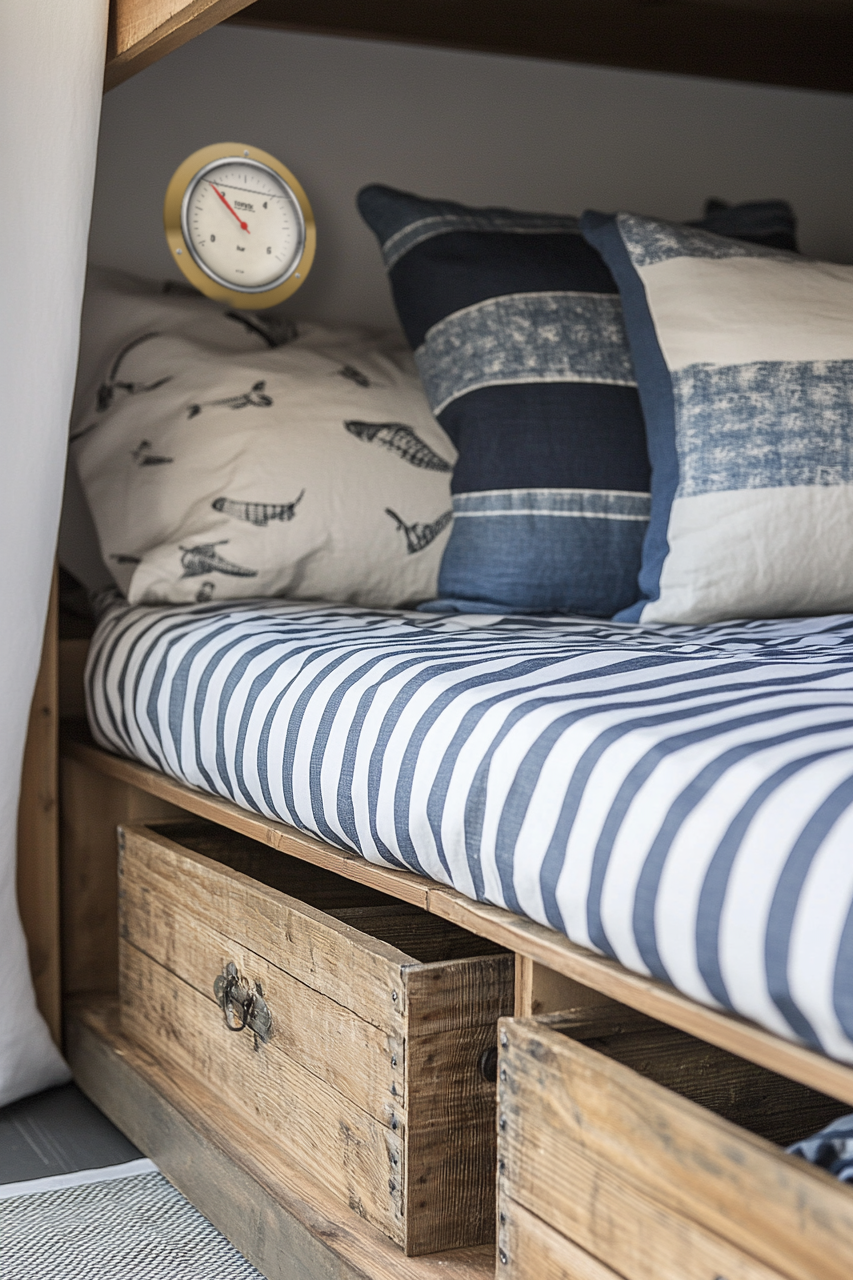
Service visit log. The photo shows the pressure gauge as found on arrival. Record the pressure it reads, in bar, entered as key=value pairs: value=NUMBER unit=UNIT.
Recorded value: value=1.8 unit=bar
